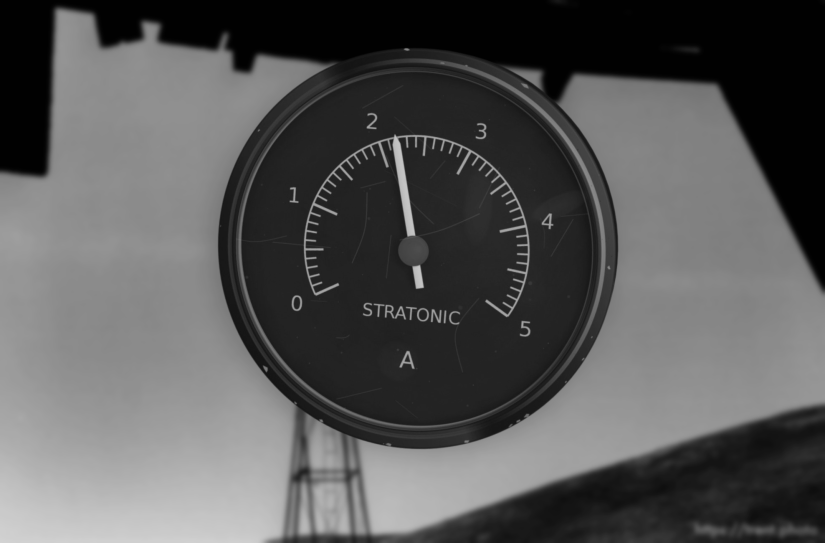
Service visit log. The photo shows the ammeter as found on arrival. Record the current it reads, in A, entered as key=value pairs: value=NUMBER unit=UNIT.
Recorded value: value=2.2 unit=A
